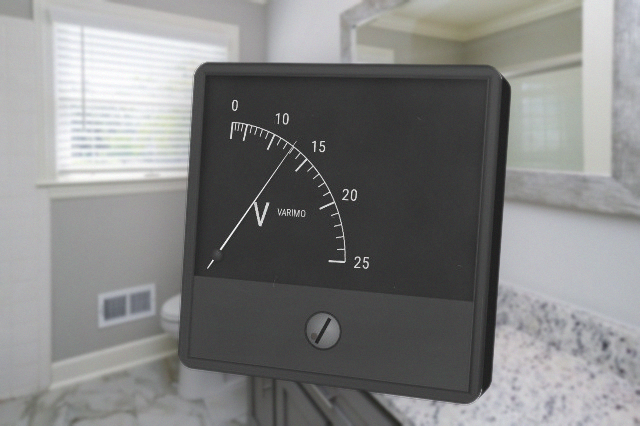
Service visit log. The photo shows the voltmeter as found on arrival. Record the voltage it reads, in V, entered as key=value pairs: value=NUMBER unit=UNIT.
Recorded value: value=13 unit=V
